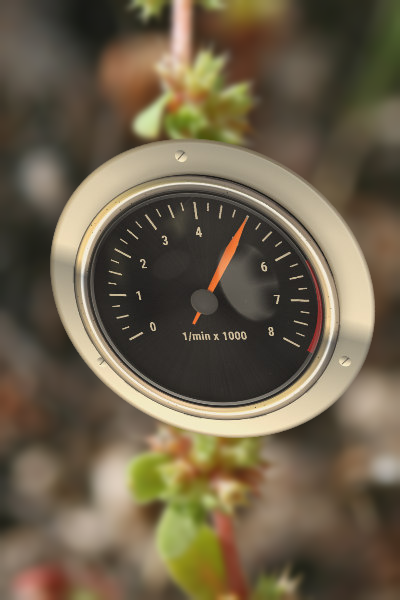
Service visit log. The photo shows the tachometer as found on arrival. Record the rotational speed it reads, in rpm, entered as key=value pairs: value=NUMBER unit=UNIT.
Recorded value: value=5000 unit=rpm
